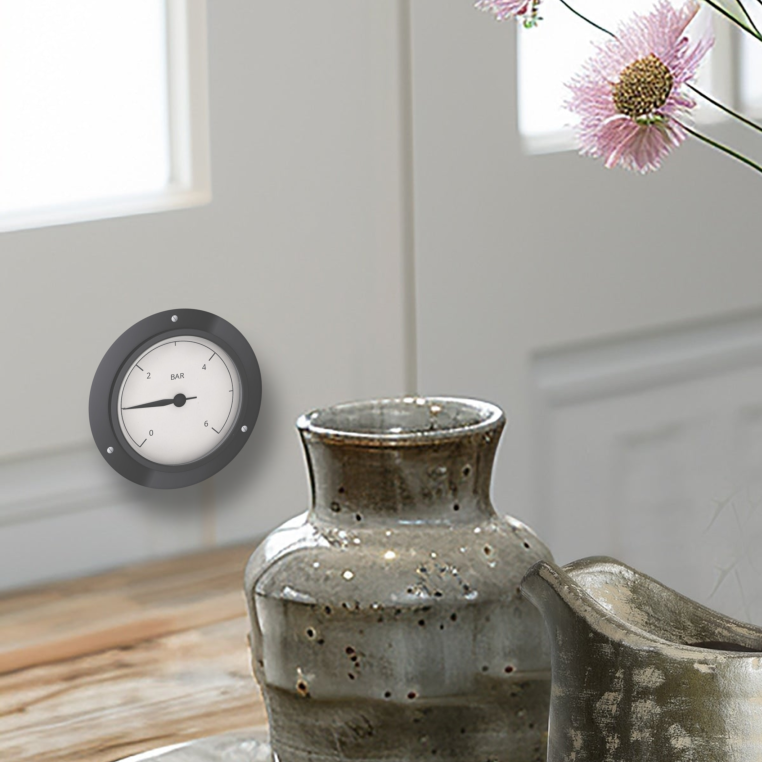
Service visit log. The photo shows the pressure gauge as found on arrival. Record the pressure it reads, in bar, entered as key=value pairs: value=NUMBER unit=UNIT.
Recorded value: value=1 unit=bar
